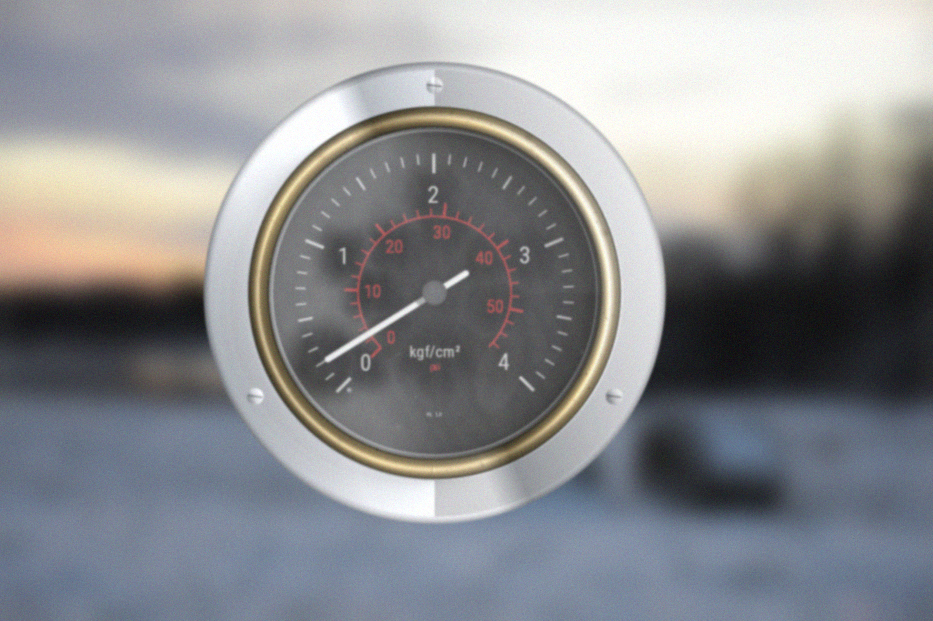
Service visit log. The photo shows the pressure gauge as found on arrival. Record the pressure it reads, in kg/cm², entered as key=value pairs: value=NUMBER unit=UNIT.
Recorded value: value=0.2 unit=kg/cm²
